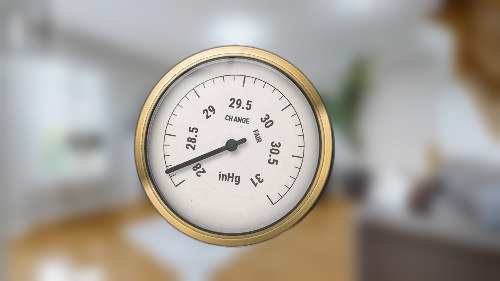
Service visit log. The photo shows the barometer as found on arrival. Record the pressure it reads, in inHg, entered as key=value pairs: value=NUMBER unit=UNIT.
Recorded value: value=28.15 unit=inHg
